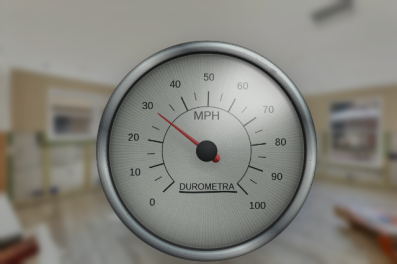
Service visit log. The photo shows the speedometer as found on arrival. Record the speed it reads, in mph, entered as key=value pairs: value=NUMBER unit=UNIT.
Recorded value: value=30 unit=mph
